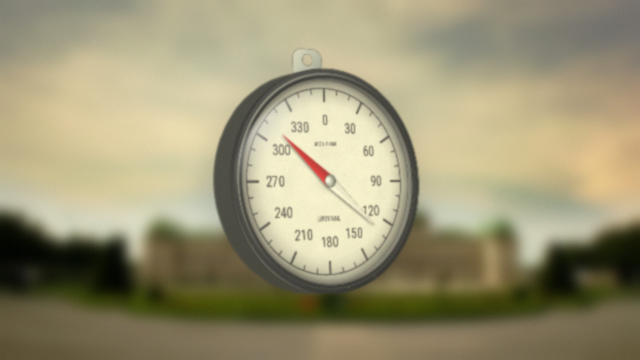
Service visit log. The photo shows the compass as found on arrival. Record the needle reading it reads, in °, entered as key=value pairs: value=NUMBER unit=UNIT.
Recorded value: value=310 unit=°
